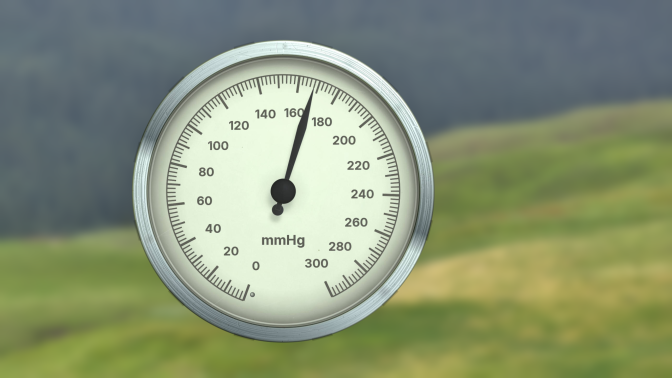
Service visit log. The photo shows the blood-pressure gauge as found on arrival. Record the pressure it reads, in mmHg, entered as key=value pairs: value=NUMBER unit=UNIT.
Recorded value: value=168 unit=mmHg
